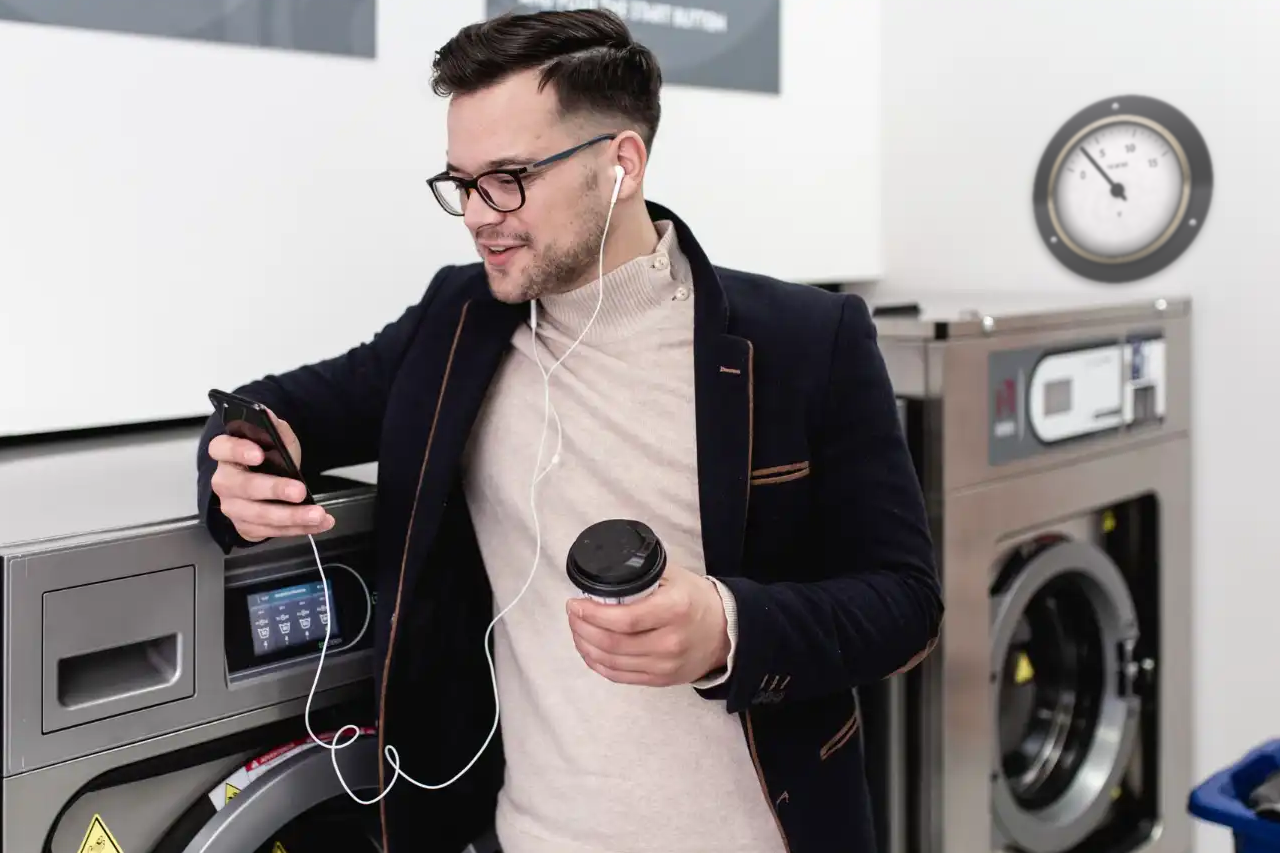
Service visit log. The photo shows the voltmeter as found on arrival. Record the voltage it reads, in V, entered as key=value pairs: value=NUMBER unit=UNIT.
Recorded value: value=3 unit=V
